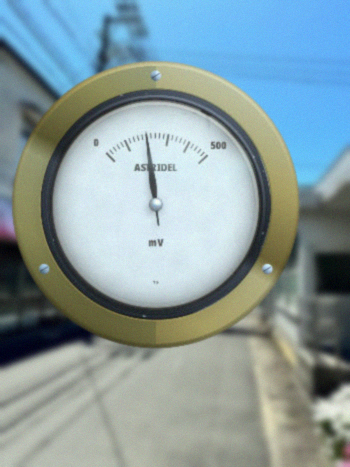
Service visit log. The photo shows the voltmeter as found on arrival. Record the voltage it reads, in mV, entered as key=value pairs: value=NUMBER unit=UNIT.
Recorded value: value=200 unit=mV
